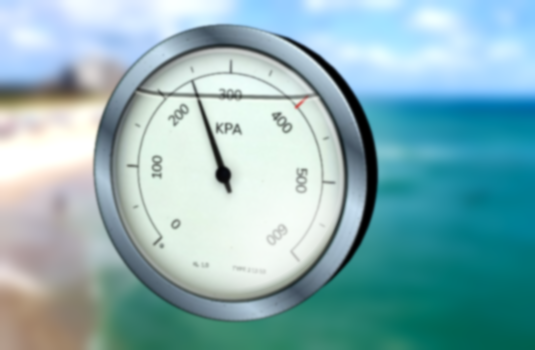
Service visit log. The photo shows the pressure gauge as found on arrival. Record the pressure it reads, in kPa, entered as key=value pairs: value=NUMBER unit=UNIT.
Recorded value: value=250 unit=kPa
